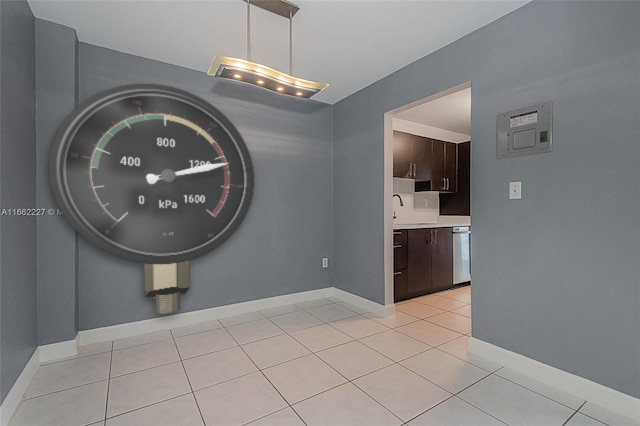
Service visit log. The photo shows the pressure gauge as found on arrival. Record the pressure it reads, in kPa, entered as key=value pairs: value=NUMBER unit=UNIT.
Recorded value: value=1250 unit=kPa
